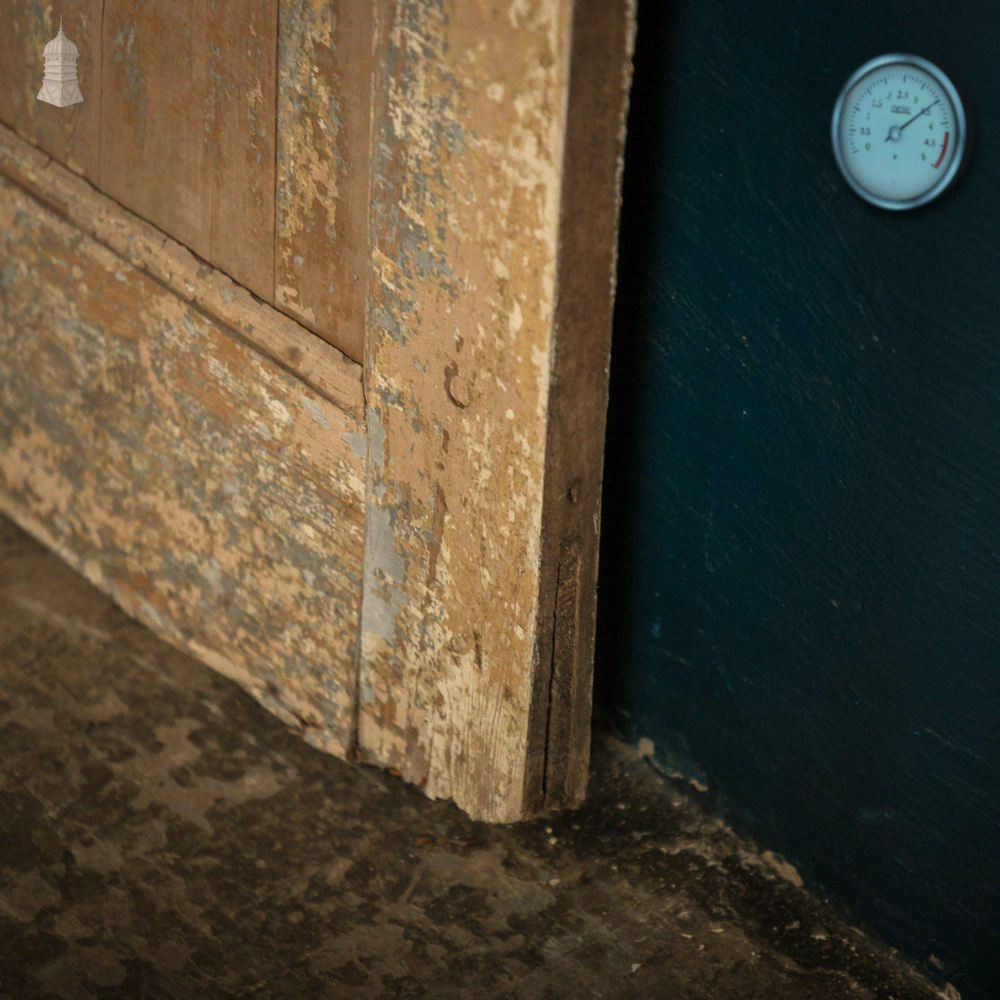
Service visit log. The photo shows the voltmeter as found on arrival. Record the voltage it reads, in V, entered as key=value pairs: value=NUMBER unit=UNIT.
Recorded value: value=3.5 unit=V
